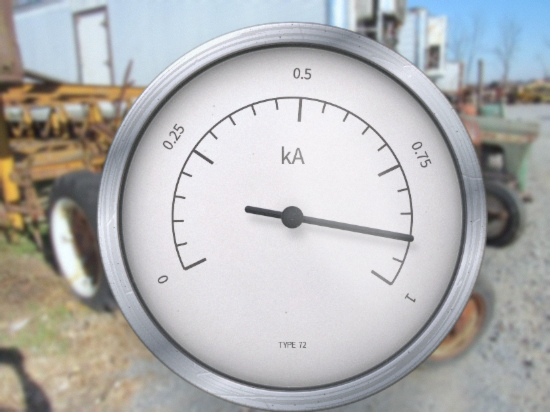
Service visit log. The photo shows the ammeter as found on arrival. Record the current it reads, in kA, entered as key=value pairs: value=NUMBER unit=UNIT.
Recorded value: value=0.9 unit=kA
